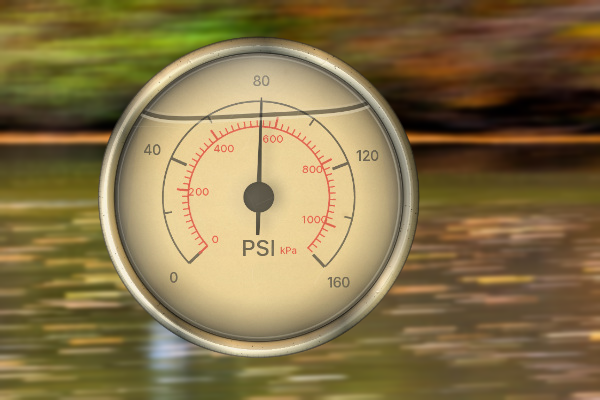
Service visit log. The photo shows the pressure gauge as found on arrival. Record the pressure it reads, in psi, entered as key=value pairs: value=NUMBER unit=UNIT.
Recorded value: value=80 unit=psi
